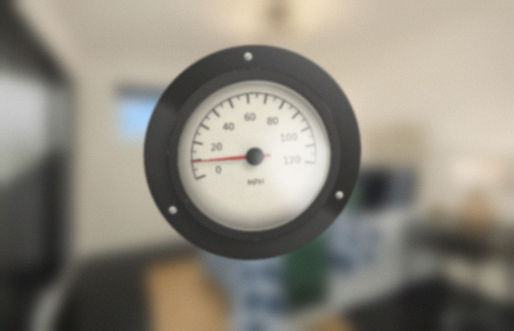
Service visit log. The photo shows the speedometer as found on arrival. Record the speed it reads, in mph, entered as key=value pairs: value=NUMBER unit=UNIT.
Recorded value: value=10 unit=mph
